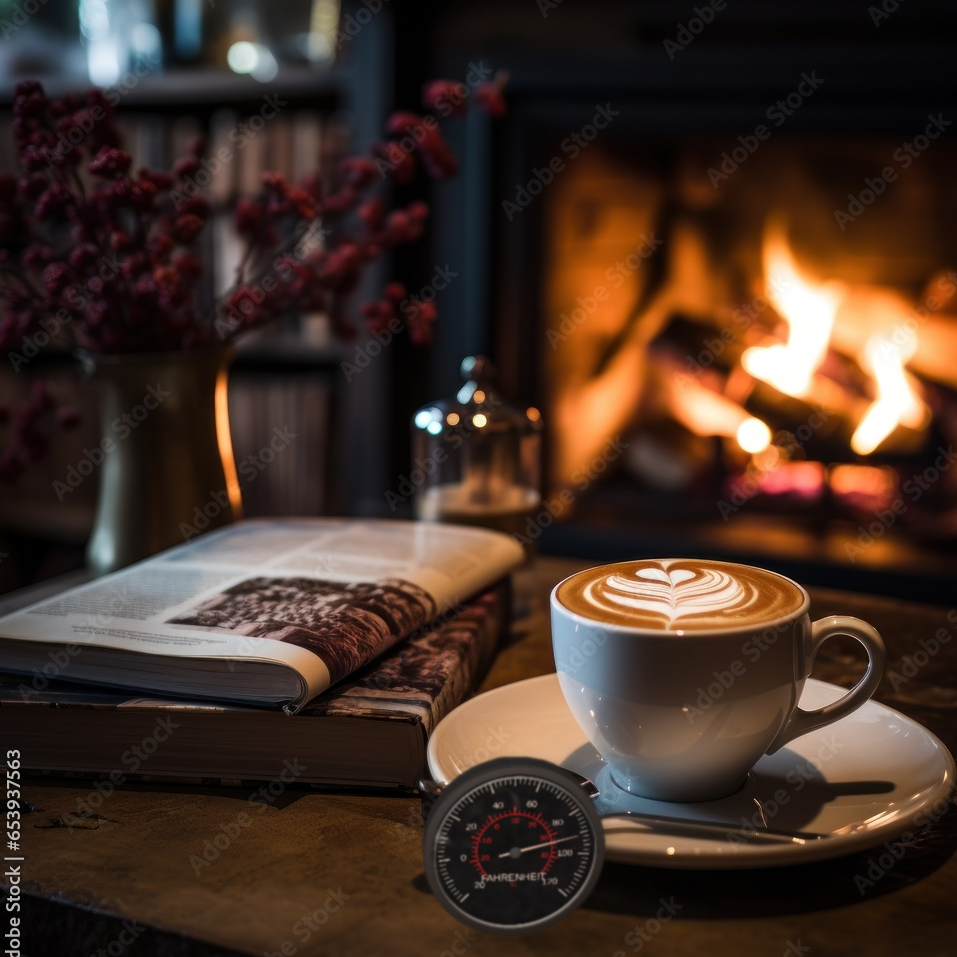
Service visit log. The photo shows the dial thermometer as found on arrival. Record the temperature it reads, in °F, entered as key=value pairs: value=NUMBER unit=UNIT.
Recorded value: value=90 unit=°F
